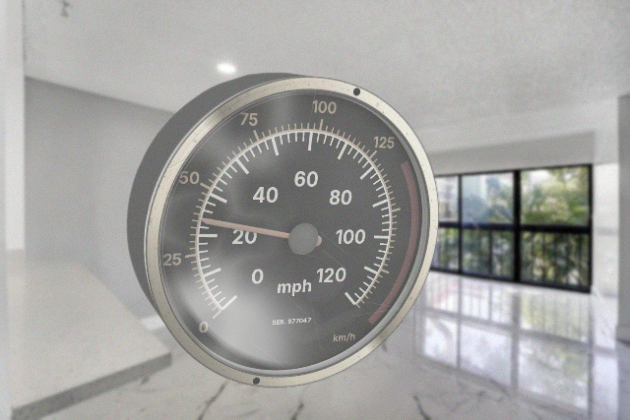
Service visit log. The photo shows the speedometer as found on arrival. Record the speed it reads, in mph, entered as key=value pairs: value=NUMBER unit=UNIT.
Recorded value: value=24 unit=mph
